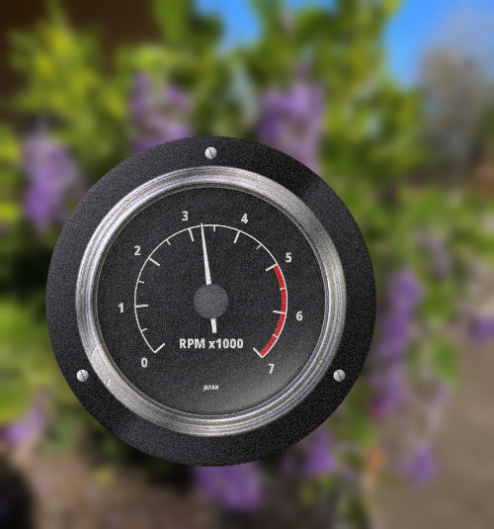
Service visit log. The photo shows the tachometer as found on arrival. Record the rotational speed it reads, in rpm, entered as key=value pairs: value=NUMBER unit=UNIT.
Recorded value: value=3250 unit=rpm
